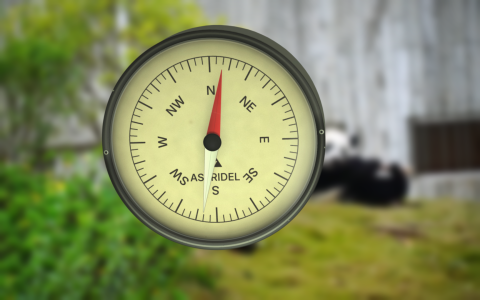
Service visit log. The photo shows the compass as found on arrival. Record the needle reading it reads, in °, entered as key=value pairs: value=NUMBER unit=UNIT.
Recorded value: value=10 unit=°
